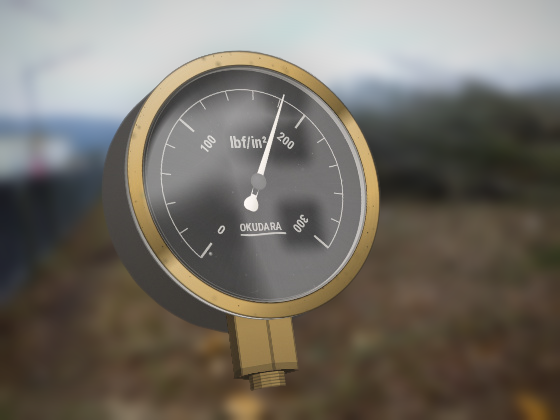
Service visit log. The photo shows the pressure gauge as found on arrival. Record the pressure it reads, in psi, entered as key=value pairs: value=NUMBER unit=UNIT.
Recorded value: value=180 unit=psi
